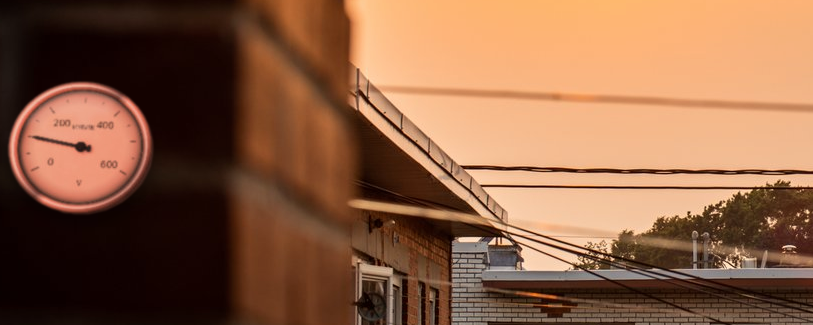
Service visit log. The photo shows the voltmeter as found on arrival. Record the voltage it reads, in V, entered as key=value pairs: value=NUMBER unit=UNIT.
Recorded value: value=100 unit=V
